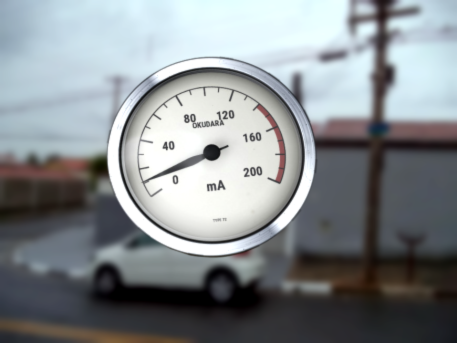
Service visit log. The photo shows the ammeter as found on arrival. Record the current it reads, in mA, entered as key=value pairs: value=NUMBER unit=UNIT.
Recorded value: value=10 unit=mA
